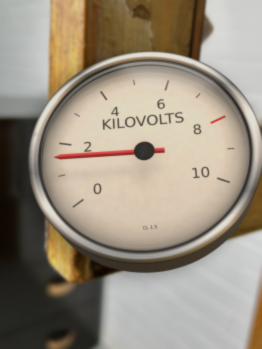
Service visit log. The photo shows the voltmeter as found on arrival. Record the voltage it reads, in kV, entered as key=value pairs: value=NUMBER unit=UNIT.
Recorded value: value=1.5 unit=kV
